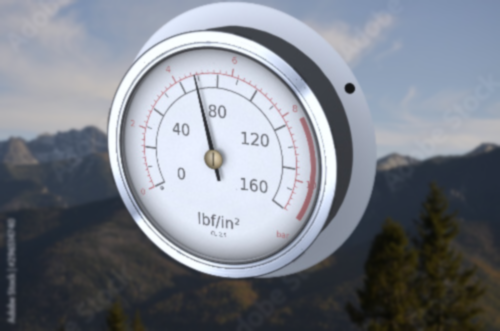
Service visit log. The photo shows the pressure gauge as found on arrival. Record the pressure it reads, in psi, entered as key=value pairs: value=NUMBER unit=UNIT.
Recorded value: value=70 unit=psi
